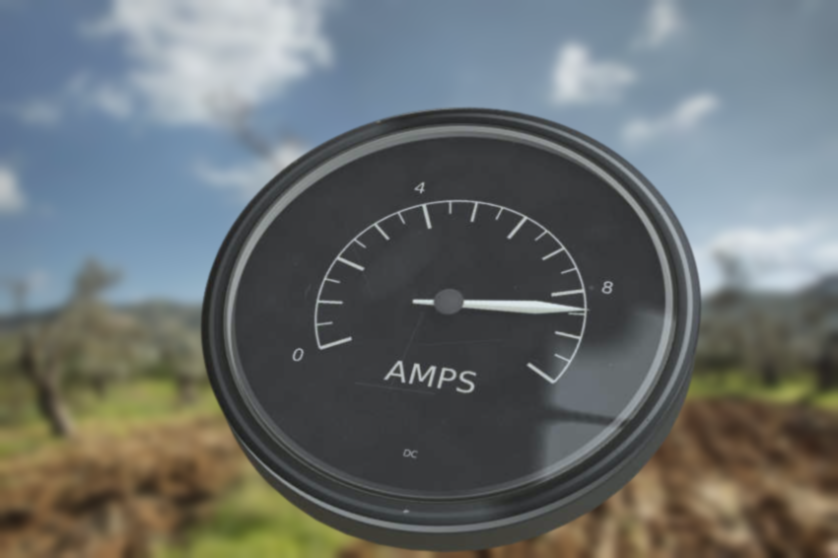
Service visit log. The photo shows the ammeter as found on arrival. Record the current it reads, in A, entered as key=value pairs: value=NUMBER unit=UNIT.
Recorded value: value=8.5 unit=A
